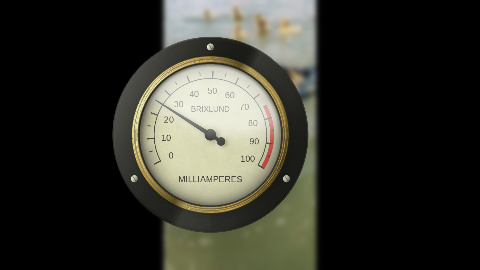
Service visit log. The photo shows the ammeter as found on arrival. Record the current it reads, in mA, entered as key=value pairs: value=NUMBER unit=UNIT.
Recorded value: value=25 unit=mA
